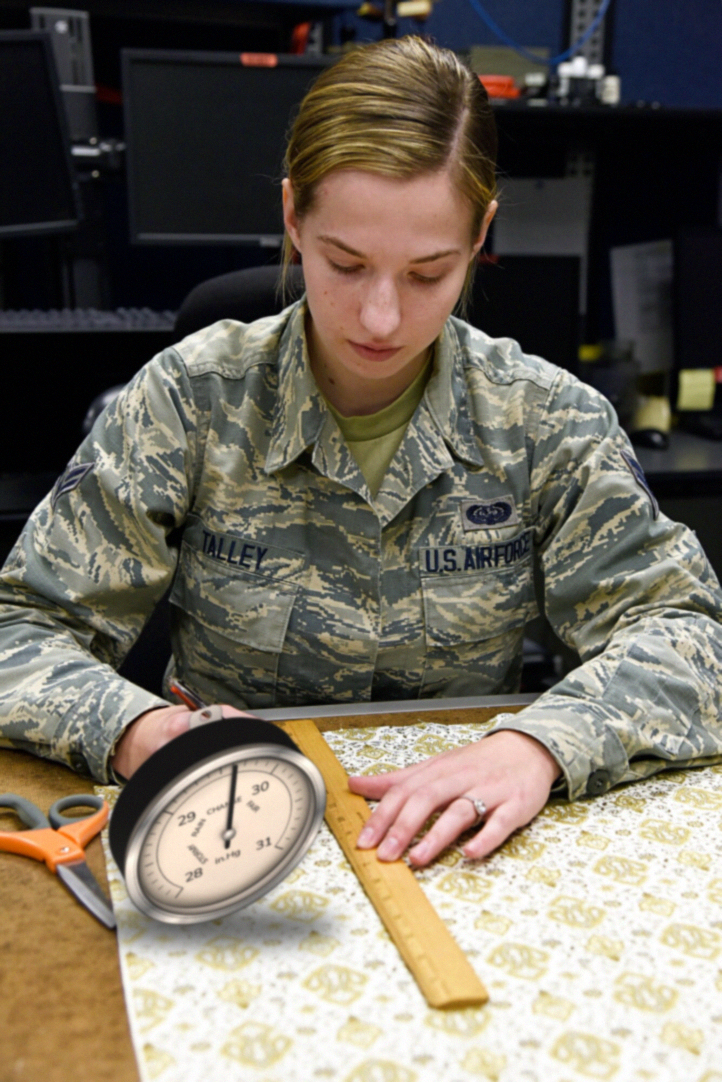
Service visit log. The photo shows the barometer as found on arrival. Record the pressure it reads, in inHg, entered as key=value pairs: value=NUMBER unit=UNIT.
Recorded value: value=29.6 unit=inHg
